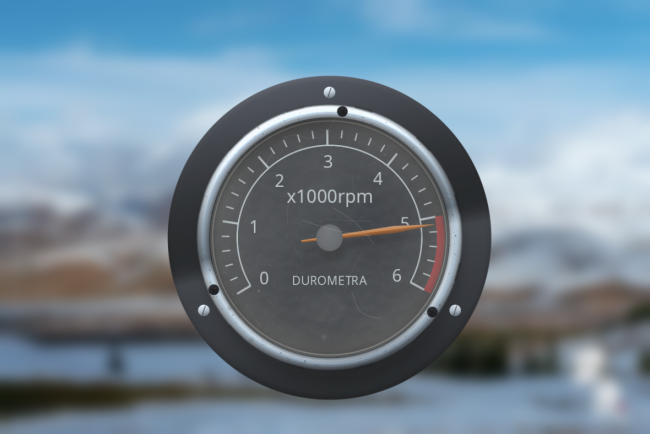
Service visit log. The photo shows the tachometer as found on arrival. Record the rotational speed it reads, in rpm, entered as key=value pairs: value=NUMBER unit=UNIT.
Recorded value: value=5100 unit=rpm
